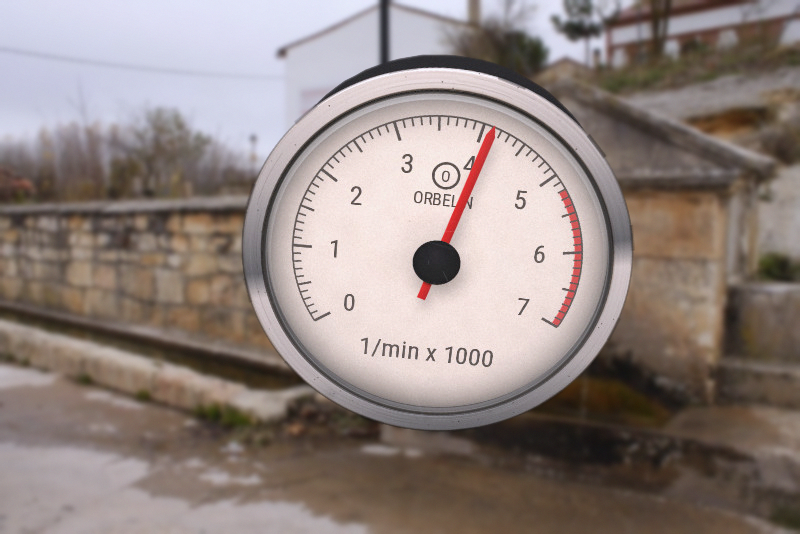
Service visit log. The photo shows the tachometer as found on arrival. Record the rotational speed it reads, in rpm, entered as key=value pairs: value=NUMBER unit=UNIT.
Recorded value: value=4100 unit=rpm
